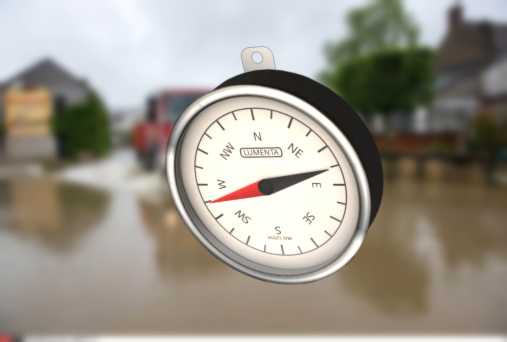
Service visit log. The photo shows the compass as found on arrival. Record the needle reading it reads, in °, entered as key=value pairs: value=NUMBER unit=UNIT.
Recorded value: value=255 unit=°
